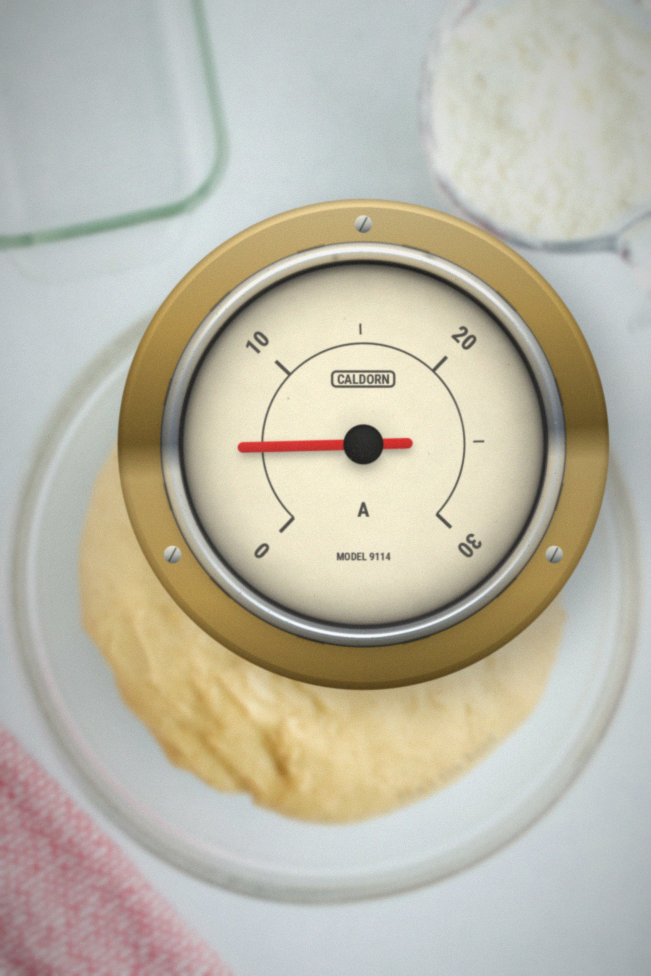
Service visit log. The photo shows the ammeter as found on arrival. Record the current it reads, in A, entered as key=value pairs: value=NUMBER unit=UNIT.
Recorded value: value=5 unit=A
